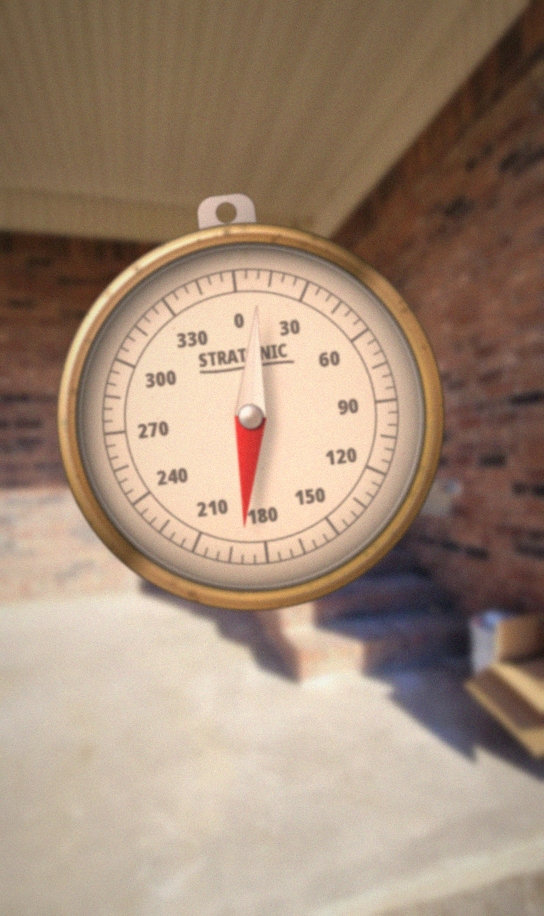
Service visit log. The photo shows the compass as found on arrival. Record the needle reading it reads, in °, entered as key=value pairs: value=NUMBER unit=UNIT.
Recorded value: value=190 unit=°
